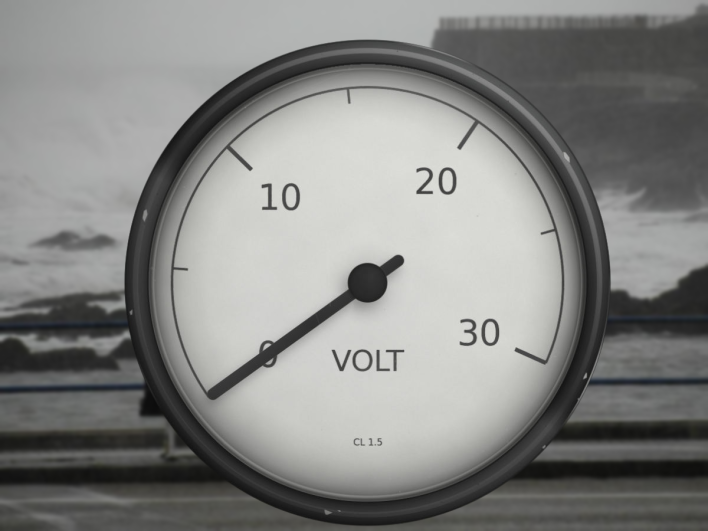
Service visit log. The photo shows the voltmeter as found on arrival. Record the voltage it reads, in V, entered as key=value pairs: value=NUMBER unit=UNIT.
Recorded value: value=0 unit=V
